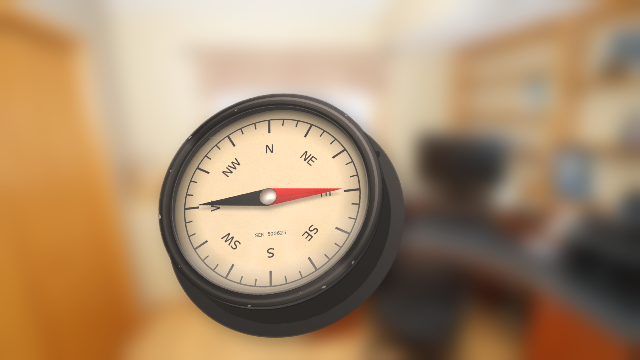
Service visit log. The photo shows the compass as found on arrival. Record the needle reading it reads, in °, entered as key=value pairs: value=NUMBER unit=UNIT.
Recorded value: value=90 unit=°
